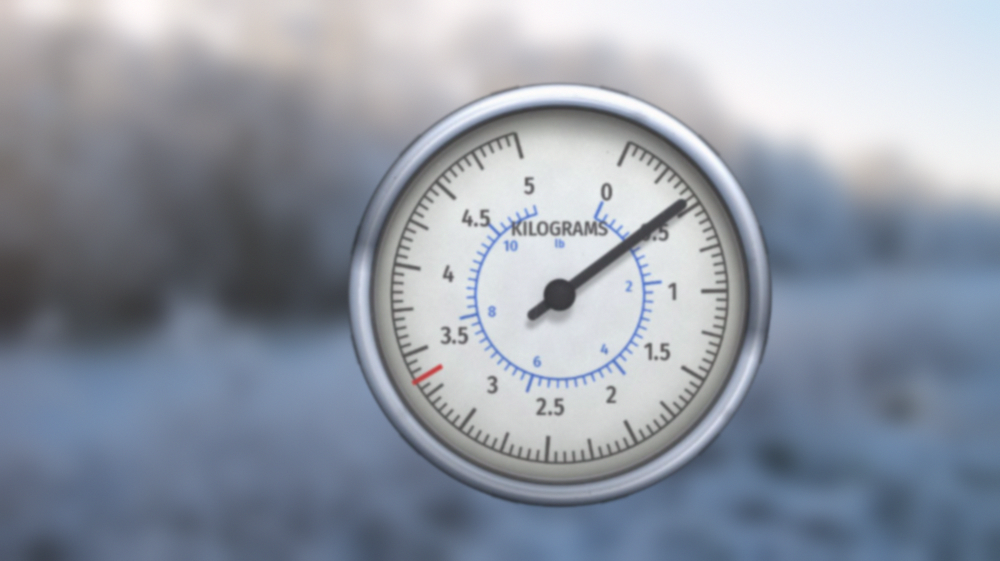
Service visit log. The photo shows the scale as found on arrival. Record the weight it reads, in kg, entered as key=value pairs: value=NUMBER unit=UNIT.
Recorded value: value=0.45 unit=kg
